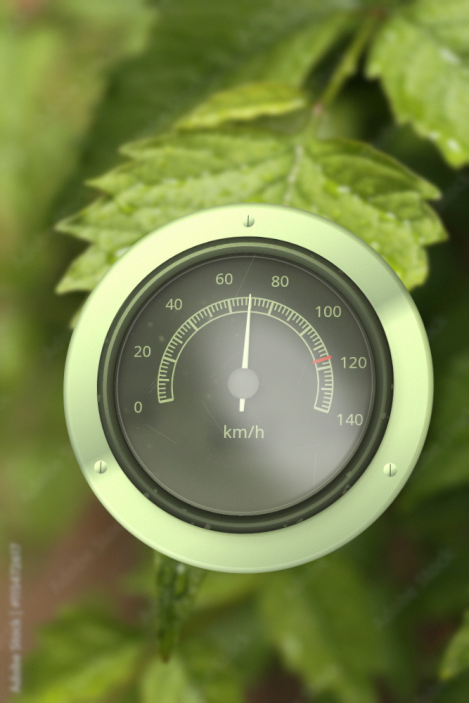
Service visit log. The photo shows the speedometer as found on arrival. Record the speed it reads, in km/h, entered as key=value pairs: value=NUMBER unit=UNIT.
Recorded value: value=70 unit=km/h
